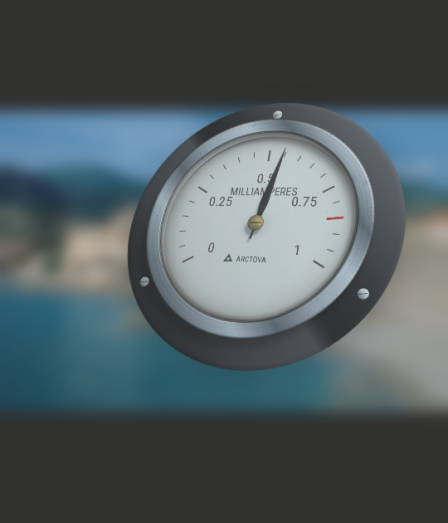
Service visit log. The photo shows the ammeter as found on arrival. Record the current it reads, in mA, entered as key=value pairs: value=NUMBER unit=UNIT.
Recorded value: value=0.55 unit=mA
